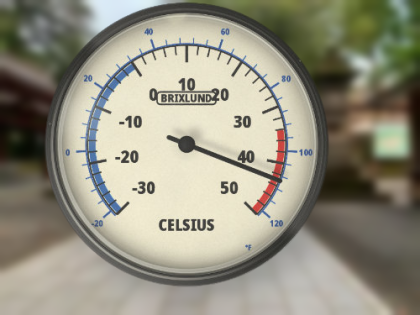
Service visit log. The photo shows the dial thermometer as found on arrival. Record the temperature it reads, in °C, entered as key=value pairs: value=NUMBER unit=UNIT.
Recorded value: value=43 unit=°C
